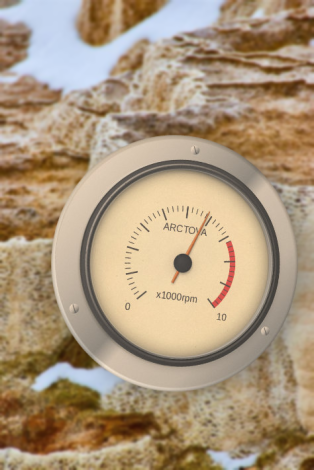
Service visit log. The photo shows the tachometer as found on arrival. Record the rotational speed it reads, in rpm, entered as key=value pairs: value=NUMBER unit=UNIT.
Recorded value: value=5800 unit=rpm
